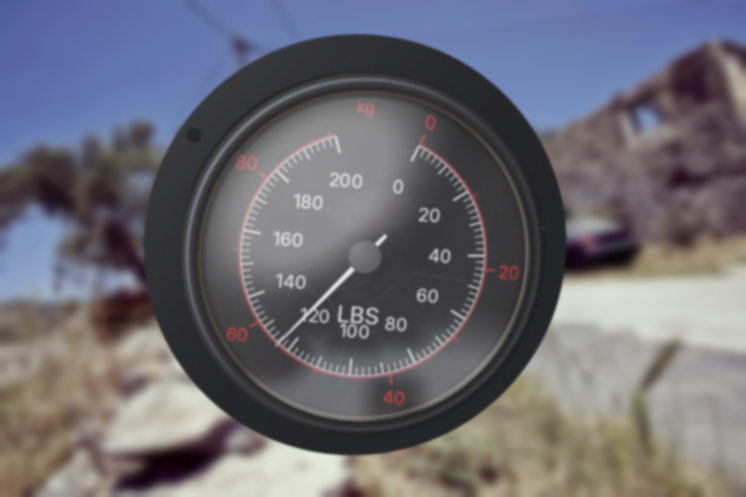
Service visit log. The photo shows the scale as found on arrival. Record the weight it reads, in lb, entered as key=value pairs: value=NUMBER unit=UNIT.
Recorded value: value=124 unit=lb
